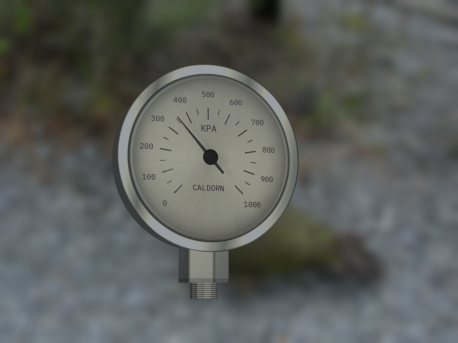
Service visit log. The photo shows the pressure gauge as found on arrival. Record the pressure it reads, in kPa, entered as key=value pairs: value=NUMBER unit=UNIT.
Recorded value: value=350 unit=kPa
